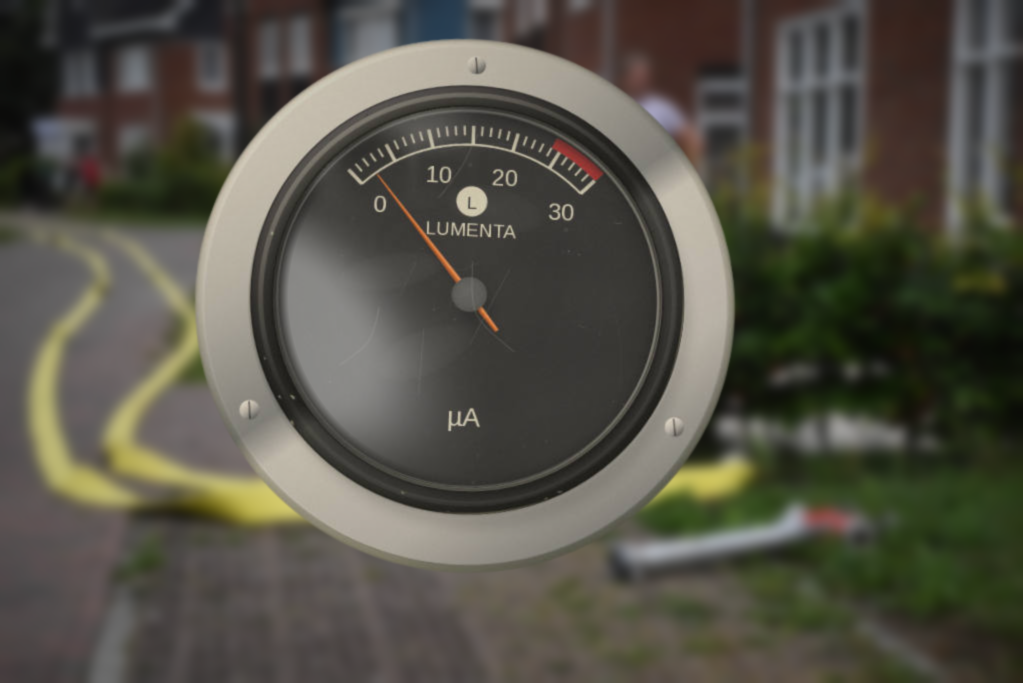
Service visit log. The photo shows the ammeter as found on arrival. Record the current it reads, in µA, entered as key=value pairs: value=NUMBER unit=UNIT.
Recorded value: value=2 unit=µA
